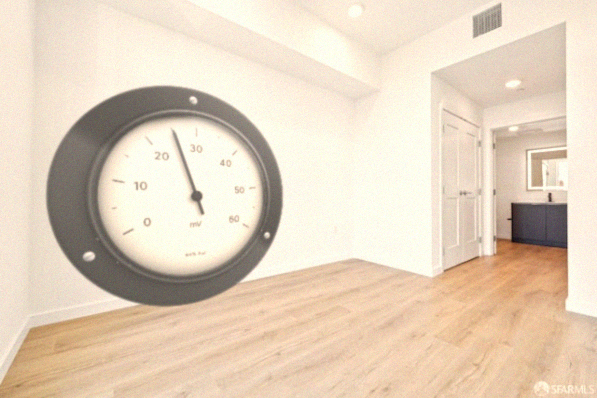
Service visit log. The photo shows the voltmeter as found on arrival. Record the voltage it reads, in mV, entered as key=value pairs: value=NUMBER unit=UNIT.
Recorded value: value=25 unit=mV
